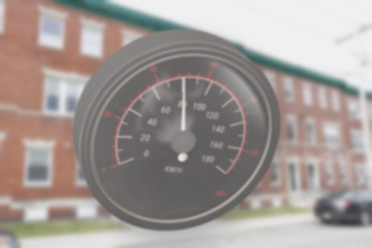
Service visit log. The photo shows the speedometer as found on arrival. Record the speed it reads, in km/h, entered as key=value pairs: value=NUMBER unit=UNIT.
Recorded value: value=80 unit=km/h
